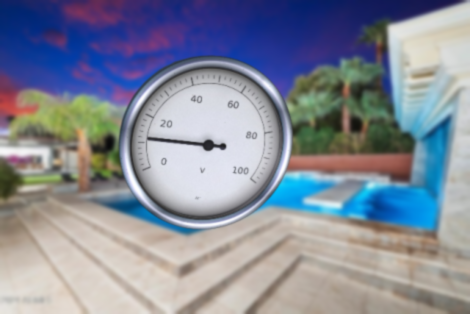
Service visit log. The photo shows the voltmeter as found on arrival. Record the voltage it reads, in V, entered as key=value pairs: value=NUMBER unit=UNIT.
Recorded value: value=12 unit=V
